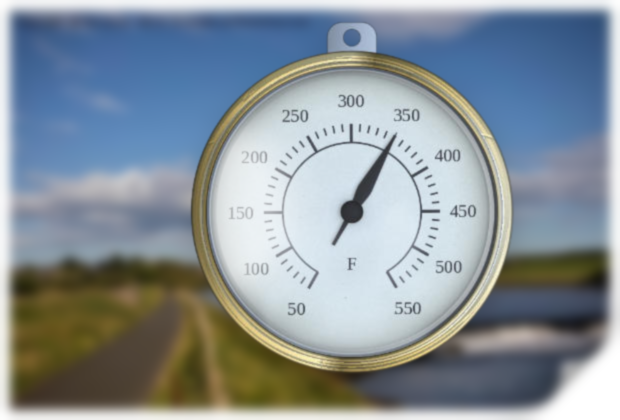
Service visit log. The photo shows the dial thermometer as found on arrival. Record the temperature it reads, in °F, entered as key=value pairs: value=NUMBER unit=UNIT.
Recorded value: value=350 unit=°F
